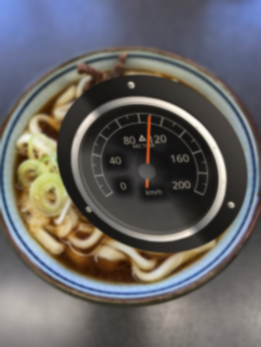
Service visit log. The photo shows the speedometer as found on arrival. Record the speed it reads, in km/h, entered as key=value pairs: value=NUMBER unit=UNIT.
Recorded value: value=110 unit=km/h
